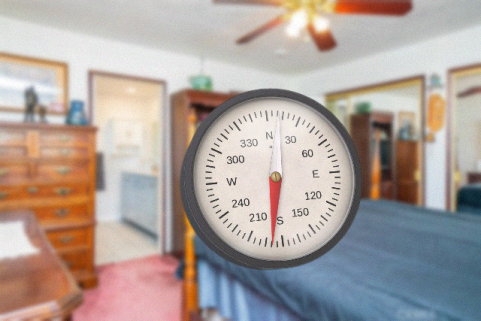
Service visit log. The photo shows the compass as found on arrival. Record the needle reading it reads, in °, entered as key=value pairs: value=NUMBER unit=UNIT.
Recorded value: value=190 unit=°
